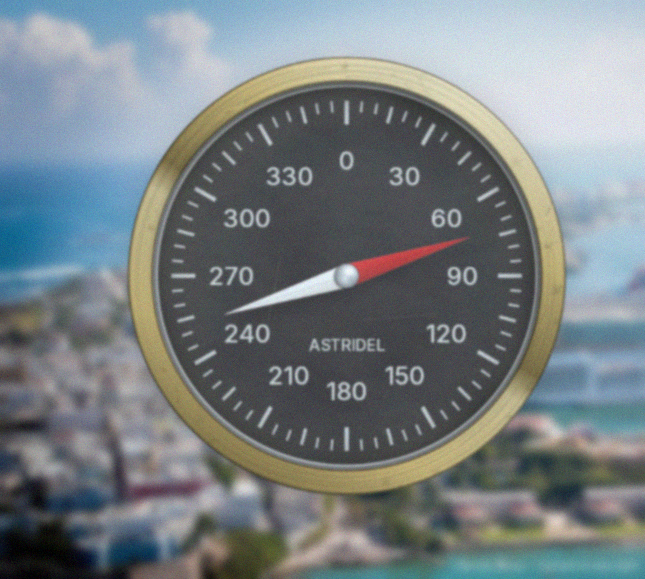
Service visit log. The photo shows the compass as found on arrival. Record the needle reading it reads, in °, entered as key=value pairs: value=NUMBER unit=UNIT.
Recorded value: value=72.5 unit=°
